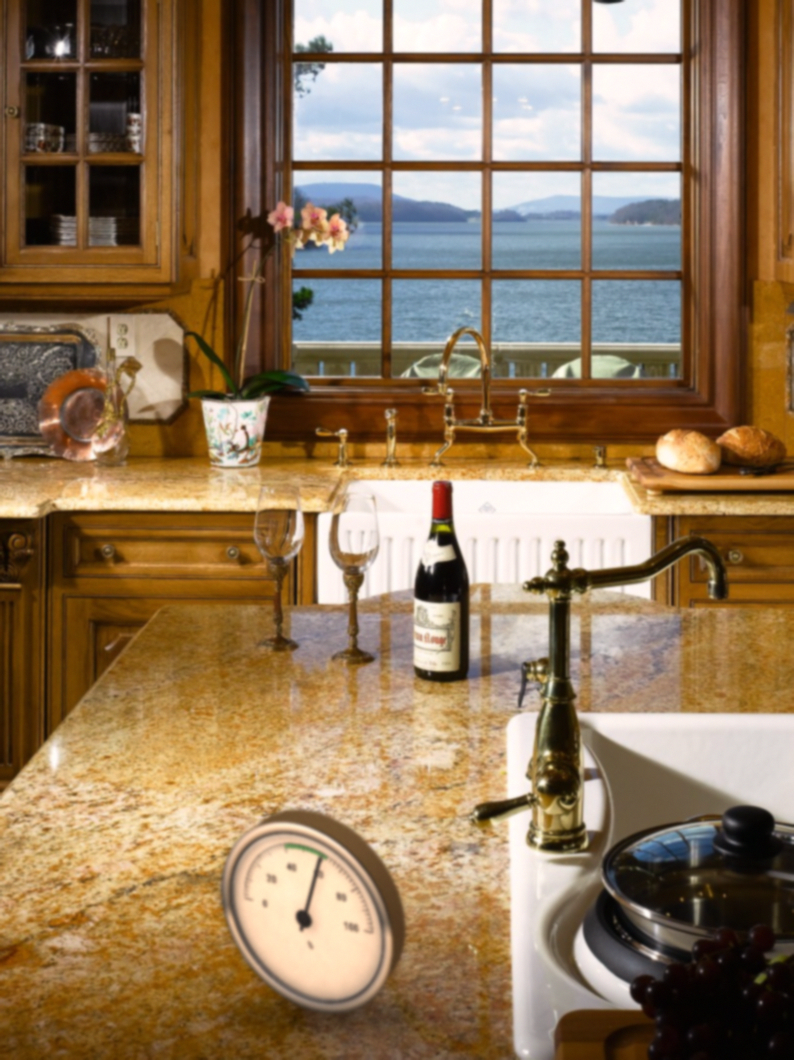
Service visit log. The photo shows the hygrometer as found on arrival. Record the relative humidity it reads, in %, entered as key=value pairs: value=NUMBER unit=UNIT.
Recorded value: value=60 unit=%
